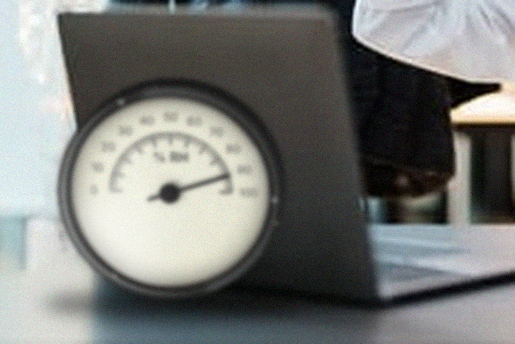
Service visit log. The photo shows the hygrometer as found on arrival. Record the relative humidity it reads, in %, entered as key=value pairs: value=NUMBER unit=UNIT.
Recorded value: value=90 unit=%
